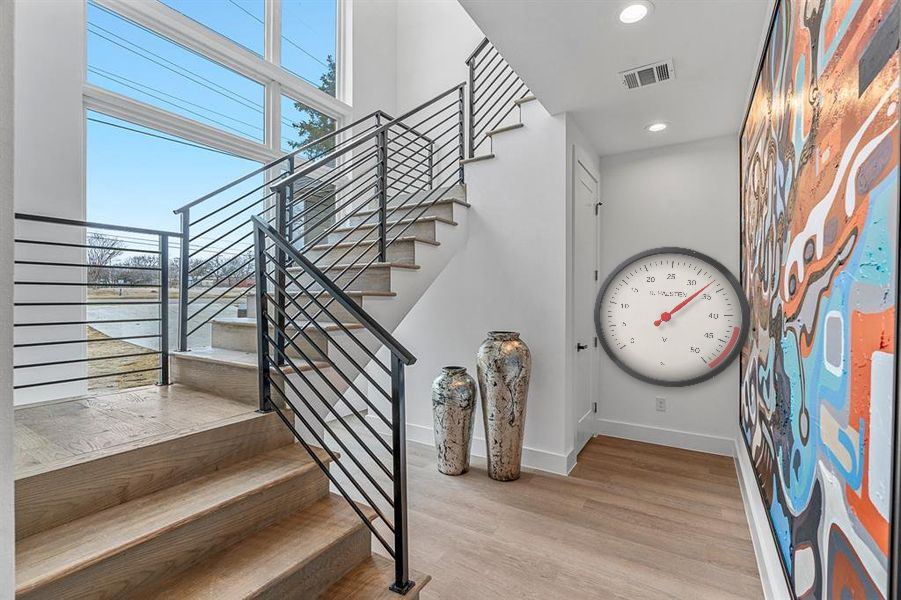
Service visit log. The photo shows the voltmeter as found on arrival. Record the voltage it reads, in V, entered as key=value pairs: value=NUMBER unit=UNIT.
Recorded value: value=33 unit=V
